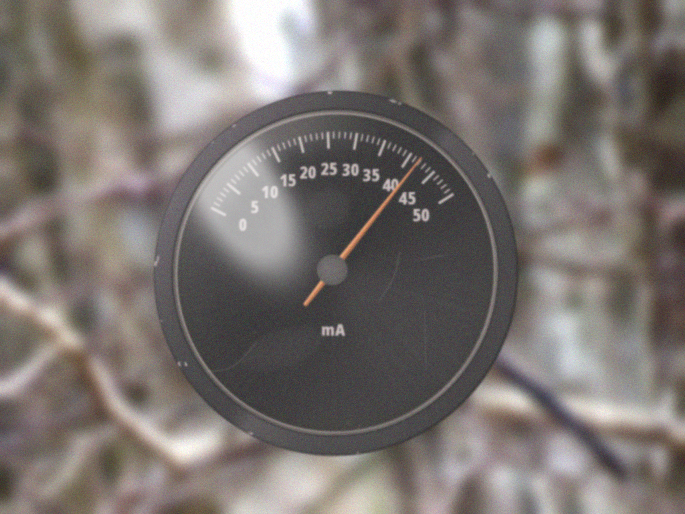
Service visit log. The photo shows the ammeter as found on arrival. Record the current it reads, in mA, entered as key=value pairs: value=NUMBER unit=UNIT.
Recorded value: value=42 unit=mA
